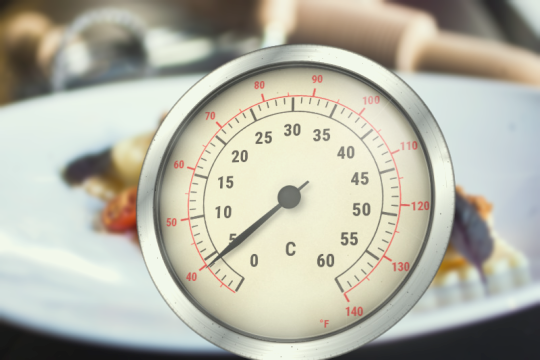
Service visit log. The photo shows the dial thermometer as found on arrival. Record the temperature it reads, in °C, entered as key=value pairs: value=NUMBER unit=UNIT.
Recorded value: value=4 unit=°C
